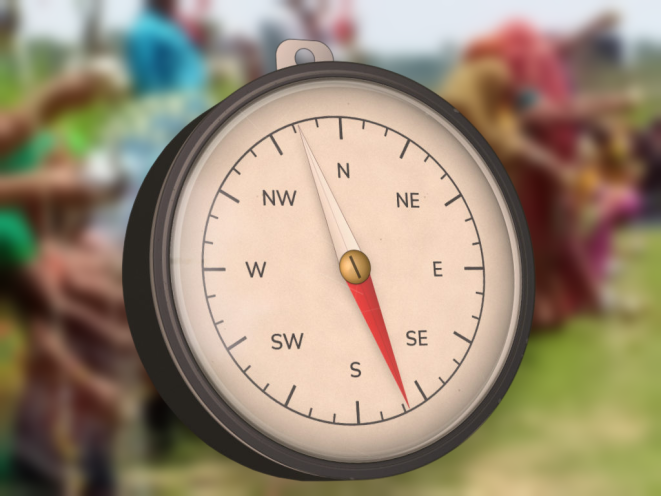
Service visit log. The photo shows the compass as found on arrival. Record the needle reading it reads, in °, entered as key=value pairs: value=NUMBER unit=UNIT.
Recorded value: value=160 unit=°
